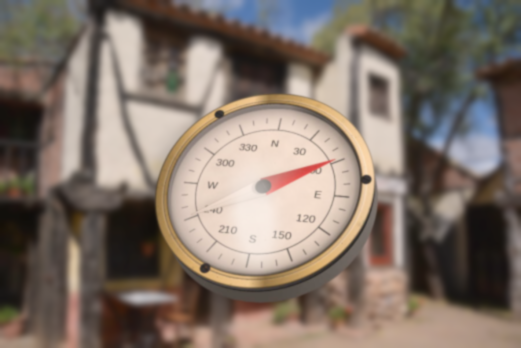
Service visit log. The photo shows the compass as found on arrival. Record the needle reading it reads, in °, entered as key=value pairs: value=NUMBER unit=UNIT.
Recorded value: value=60 unit=°
